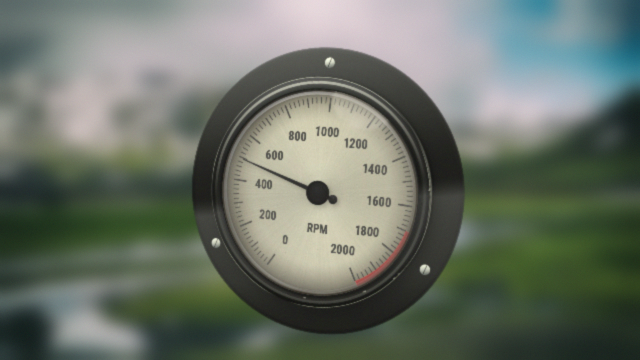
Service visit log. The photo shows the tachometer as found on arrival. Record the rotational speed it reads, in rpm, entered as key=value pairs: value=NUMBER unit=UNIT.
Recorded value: value=500 unit=rpm
